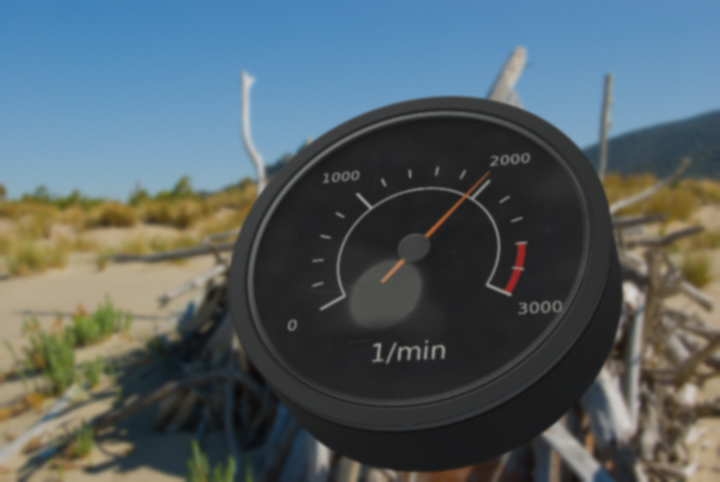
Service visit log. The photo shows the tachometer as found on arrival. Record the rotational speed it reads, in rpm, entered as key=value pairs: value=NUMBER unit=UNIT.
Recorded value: value=2000 unit=rpm
